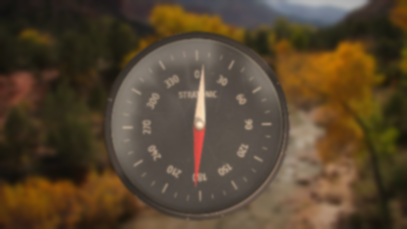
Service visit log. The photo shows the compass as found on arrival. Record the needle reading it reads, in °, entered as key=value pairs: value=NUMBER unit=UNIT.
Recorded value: value=185 unit=°
